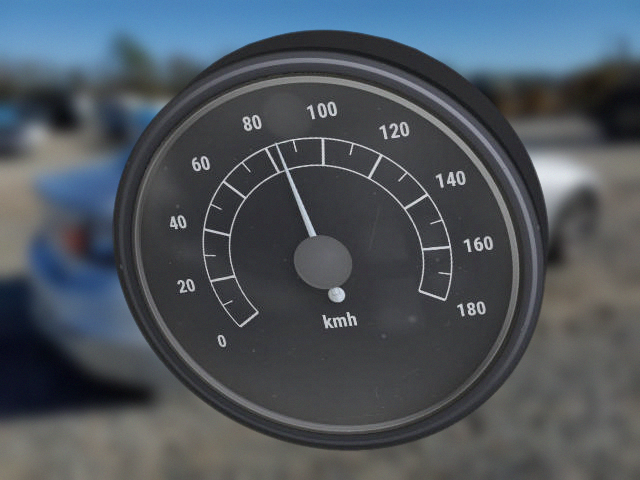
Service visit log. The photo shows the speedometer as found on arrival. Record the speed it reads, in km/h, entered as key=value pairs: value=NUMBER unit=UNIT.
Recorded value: value=85 unit=km/h
